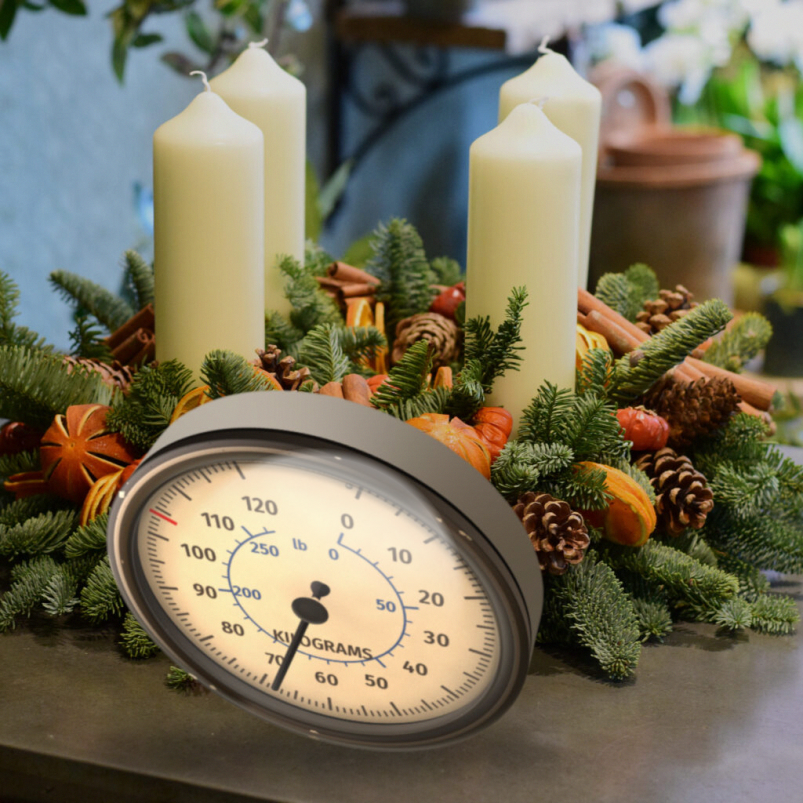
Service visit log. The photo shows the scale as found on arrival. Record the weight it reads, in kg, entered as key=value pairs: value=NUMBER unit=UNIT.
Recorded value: value=68 unit=kg
